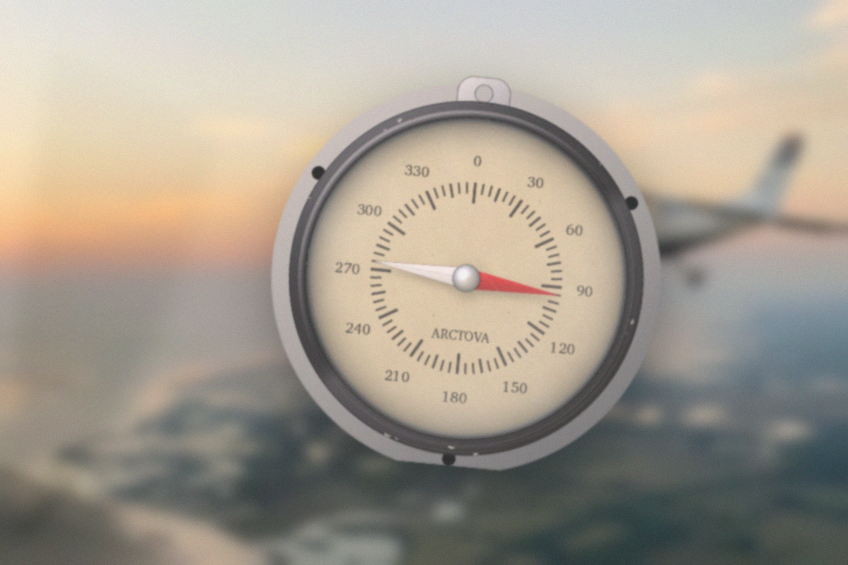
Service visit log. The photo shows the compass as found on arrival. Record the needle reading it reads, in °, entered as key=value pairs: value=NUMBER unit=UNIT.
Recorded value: value=95 unit=°
